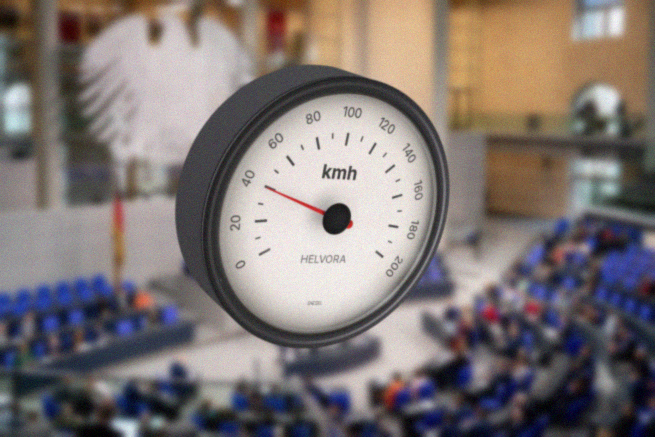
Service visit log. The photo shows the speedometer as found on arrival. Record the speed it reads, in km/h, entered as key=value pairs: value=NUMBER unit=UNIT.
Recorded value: value=40 unit=km/h
